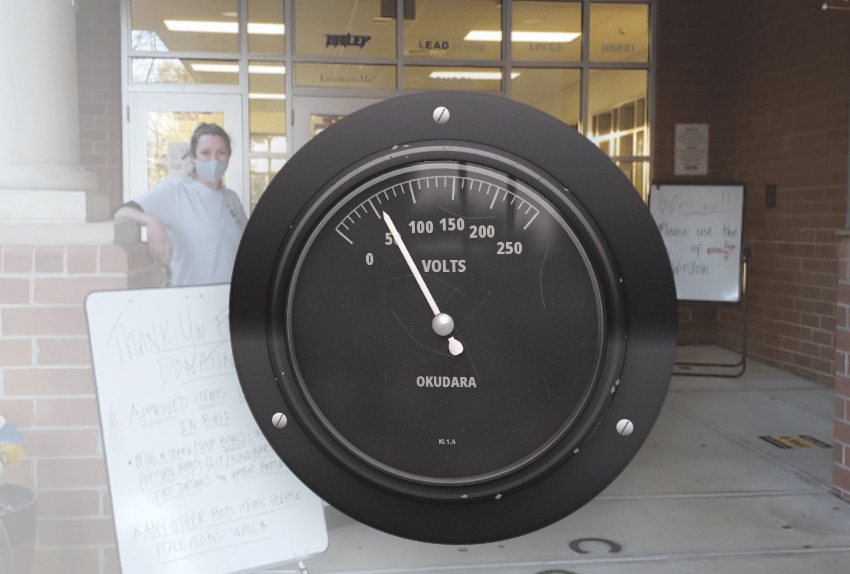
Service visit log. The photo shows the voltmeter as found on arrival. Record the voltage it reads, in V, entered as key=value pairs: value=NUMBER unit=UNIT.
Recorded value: value=60 unit=V
